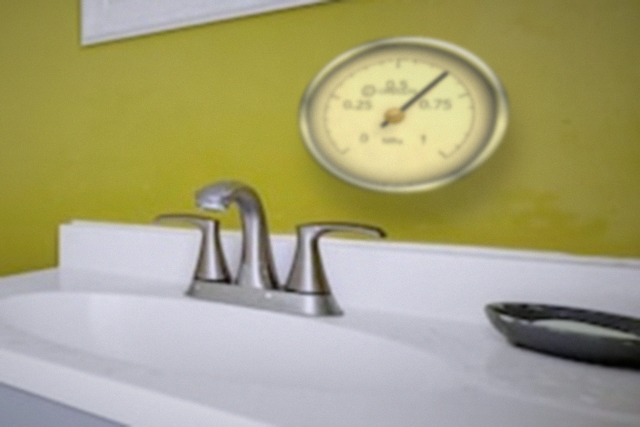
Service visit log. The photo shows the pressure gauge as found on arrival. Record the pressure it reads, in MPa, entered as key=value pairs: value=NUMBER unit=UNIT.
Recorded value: value=0.65 unit=MPa
